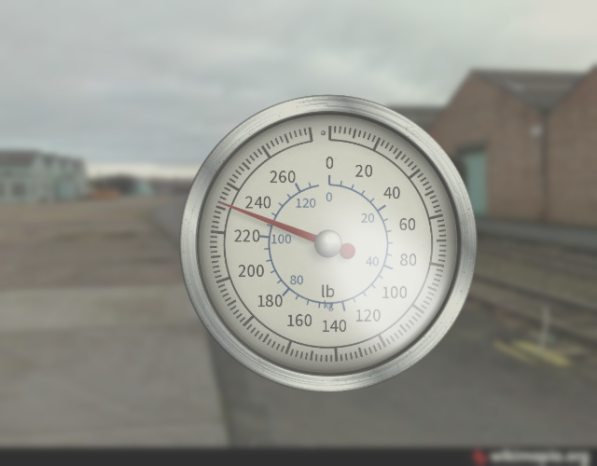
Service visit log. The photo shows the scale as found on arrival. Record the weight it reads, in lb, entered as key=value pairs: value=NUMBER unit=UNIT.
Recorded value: value=232 unit=lb
